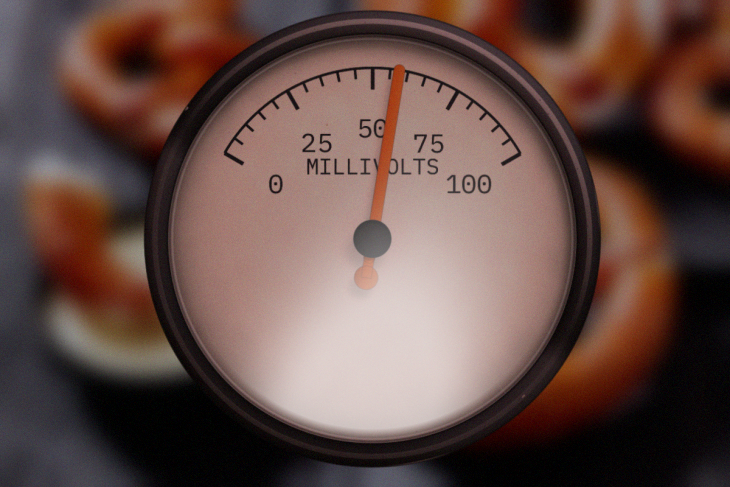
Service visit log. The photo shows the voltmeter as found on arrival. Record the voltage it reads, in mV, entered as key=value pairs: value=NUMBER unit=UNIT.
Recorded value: value=57.5 unit=mV
